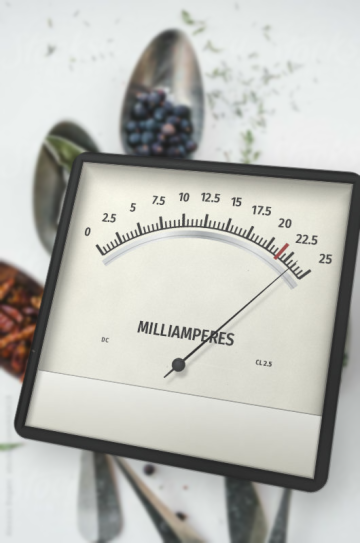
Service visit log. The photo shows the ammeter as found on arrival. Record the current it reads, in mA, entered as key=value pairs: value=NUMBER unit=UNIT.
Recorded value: value=23.5 unit=mA
